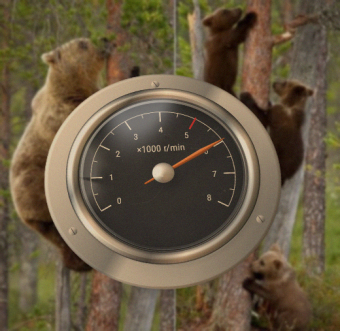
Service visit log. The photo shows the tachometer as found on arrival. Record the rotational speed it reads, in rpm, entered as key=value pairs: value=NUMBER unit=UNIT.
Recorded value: value=6000 unit=rpm
